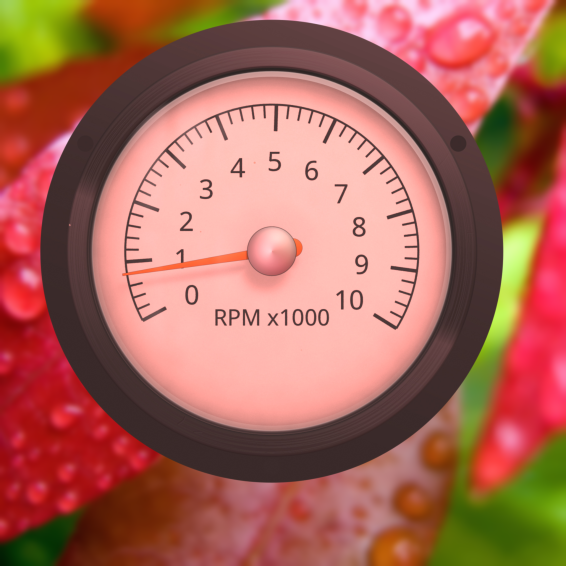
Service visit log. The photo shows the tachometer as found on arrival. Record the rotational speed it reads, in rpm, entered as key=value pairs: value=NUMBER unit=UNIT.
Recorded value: value=800 unit=rpm
